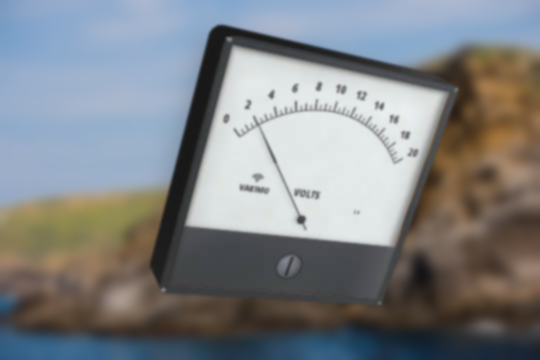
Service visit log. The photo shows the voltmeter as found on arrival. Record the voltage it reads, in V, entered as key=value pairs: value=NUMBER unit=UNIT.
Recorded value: value=2 unit=V
